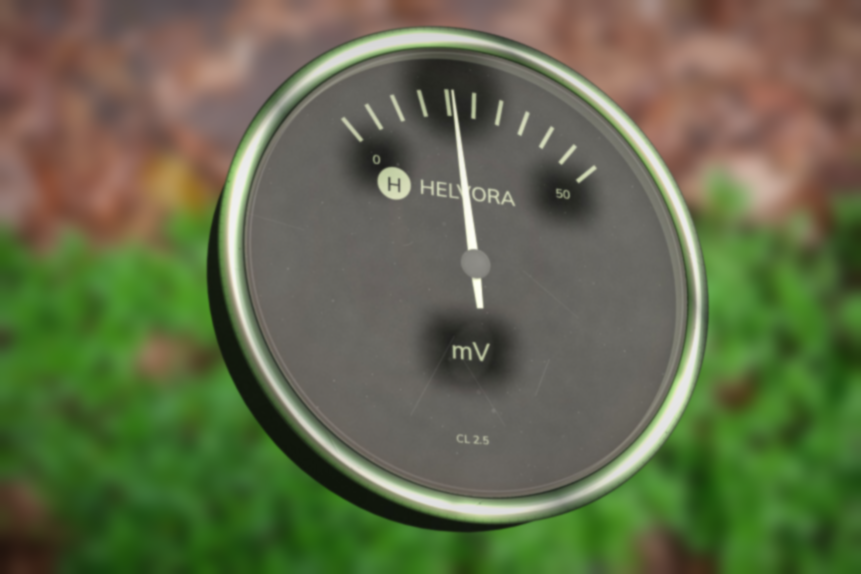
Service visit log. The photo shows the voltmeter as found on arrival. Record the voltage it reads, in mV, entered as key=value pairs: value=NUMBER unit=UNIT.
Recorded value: value=20 unit=mV
